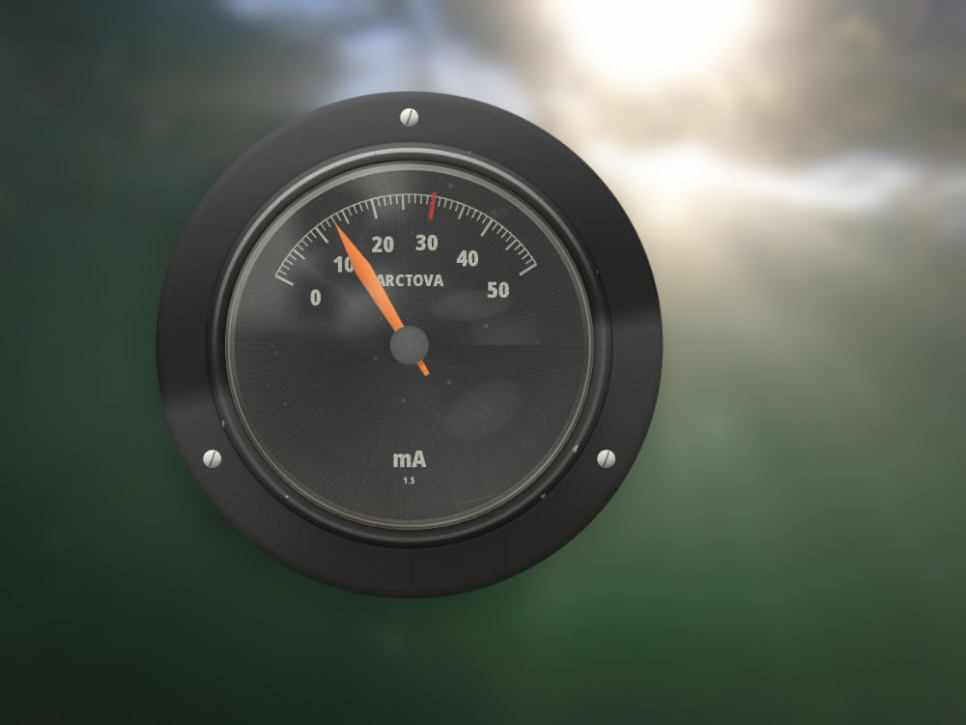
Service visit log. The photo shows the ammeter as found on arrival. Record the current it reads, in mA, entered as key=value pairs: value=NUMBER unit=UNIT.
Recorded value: value=13 unit=mA
